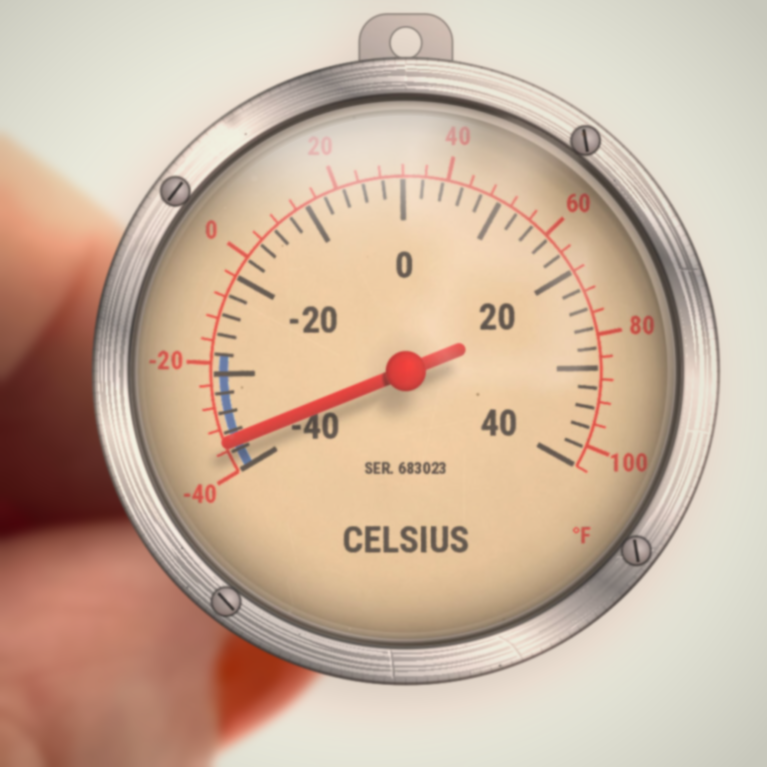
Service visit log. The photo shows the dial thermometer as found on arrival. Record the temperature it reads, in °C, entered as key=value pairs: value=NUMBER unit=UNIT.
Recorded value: value=-37 unit=°C
